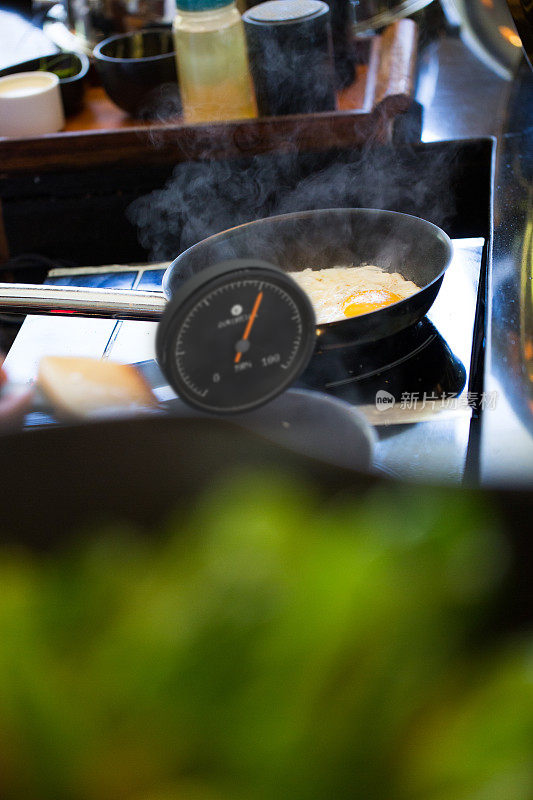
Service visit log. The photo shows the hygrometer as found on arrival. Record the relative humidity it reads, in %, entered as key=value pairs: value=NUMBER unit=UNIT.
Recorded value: value=60 unit=%
